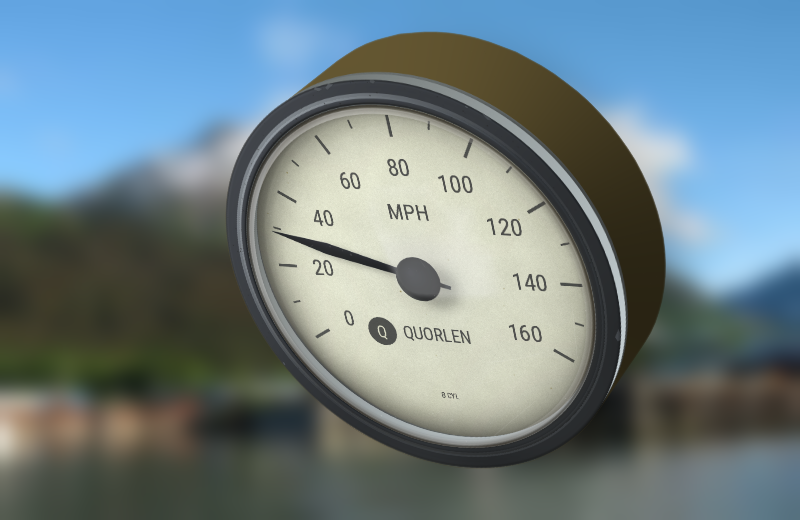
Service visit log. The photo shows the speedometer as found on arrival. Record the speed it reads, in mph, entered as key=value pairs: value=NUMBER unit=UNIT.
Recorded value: value=30 unit=mph
